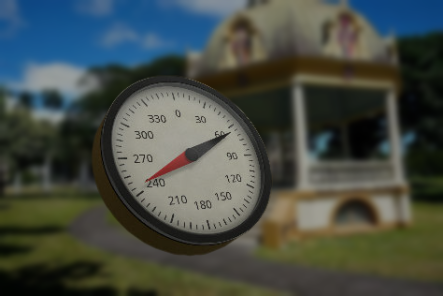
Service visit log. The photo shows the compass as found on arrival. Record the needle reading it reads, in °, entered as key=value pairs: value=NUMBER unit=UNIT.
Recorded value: value=245 unit=°
